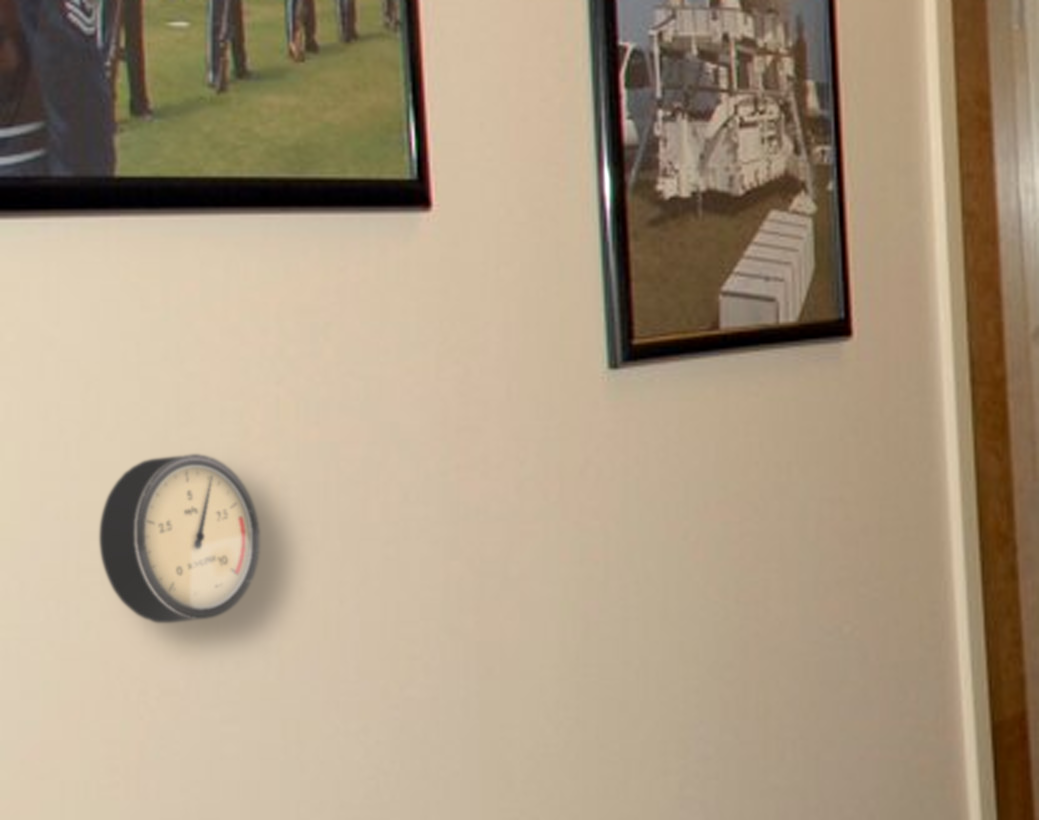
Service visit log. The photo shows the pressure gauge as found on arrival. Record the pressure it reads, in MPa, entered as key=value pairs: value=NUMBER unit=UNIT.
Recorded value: value=6 unit=MPa
